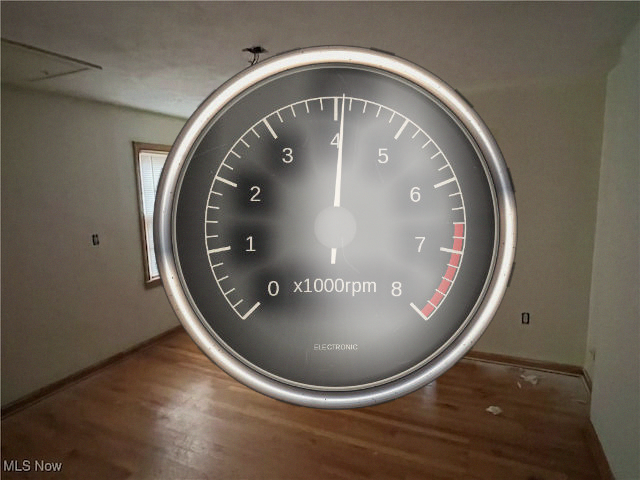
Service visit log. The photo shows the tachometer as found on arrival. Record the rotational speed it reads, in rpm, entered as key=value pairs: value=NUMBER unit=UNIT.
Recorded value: value=4100 unit=rpm
